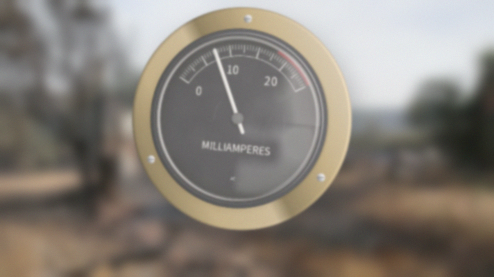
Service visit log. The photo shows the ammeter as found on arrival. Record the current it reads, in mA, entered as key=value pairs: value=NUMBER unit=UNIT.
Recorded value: value=7.5 unit=mA
